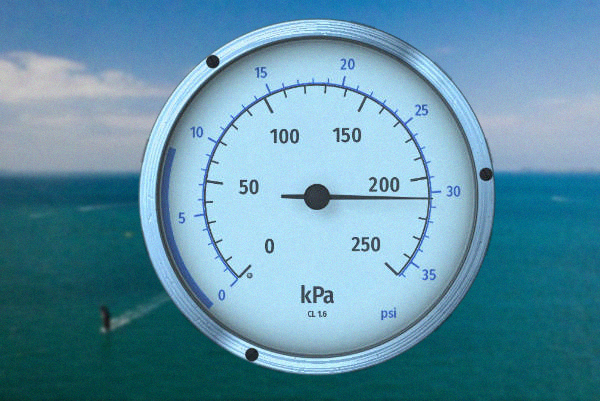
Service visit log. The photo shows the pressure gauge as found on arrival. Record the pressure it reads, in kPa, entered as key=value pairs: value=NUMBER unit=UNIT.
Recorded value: value=210 unit=kPa
